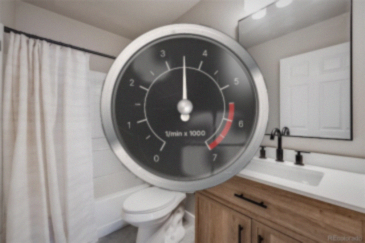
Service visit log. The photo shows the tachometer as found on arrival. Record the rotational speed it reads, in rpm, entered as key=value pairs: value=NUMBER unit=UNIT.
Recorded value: value=3500 unit=rpm
